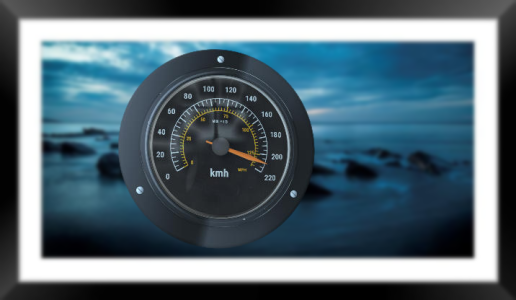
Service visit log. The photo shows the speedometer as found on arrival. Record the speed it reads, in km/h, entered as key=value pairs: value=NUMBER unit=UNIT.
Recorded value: value=210 unit=km/h
